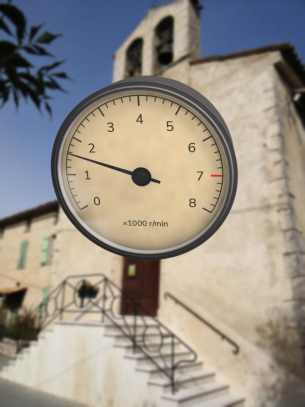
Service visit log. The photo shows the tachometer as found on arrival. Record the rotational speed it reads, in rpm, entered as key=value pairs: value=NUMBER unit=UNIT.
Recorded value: value=1600 unit=rpm
